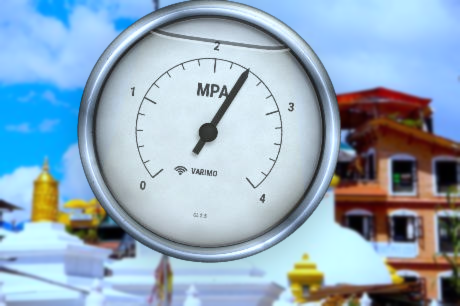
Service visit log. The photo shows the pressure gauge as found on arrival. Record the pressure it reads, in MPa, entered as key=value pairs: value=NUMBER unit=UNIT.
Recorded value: value=2.4 unit=MPa
